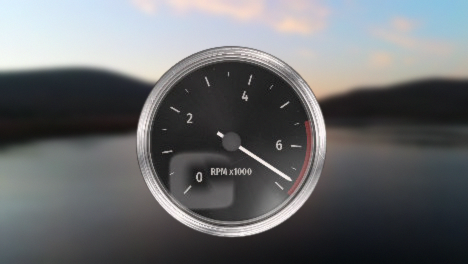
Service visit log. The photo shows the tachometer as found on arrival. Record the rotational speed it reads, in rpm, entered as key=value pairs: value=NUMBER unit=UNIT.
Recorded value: value=6750 unit=rpm
